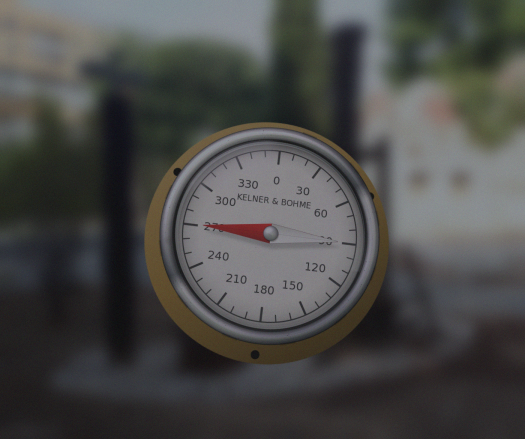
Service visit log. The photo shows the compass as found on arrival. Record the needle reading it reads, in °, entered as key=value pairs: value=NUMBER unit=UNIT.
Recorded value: value=270 unit=°
